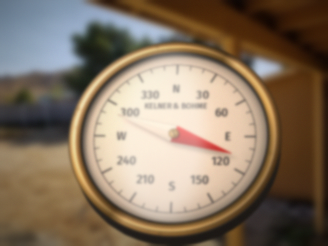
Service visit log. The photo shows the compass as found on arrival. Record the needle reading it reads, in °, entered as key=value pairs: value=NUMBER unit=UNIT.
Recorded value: value=110 unit=°
